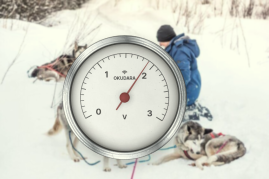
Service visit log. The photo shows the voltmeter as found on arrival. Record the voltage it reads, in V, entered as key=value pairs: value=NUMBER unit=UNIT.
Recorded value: value=1.9 unit=V
